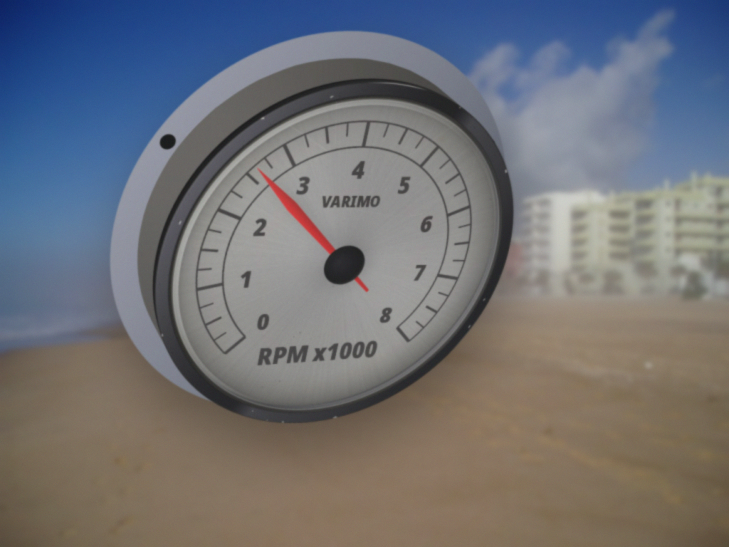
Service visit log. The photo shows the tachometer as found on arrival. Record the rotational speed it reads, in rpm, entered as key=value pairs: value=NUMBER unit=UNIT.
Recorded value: value=2625 unit=rpm
